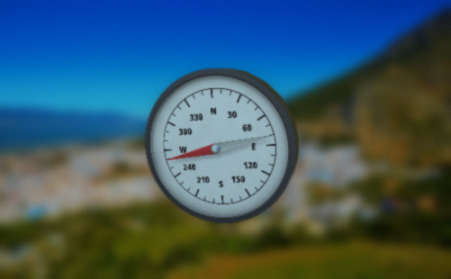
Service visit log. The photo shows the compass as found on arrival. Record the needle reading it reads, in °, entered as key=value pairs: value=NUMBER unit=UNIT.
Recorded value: value=260 unit=°
